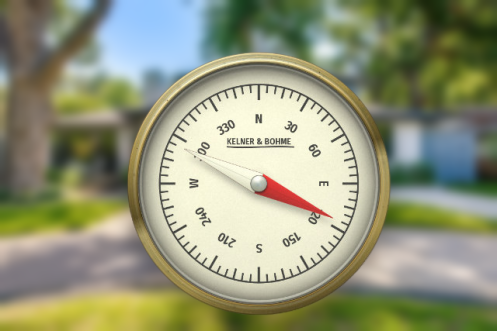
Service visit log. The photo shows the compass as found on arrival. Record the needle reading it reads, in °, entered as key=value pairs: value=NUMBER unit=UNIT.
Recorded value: value=115 unit=°
